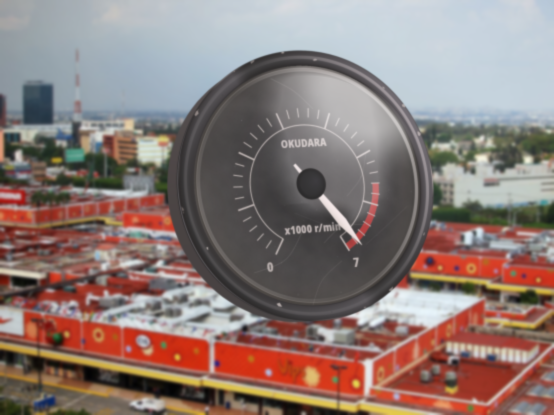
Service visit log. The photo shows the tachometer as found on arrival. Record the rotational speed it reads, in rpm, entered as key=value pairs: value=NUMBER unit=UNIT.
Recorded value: value=6800 unit=rpm
